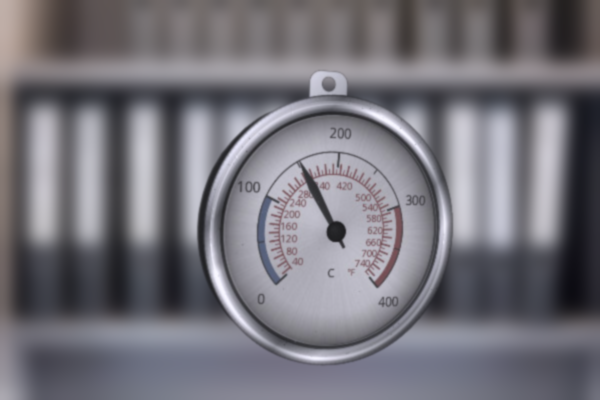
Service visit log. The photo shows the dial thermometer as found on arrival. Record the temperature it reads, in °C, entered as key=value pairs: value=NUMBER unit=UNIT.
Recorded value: value=150 unit=°C
